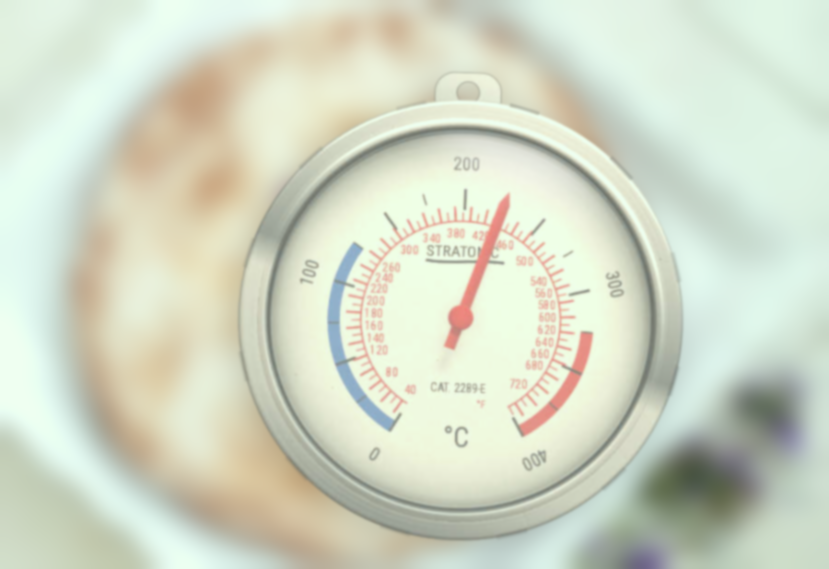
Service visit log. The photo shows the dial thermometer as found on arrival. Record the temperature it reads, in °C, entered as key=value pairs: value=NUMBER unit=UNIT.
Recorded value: value=225 unit=°C
